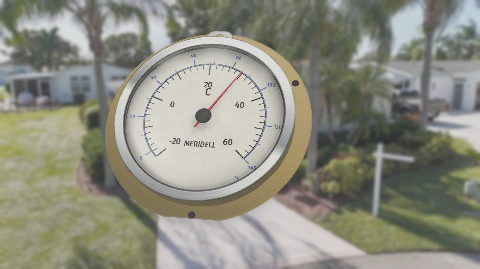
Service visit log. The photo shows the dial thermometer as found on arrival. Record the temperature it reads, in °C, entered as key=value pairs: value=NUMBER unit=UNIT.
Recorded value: value=30 unit=°C
